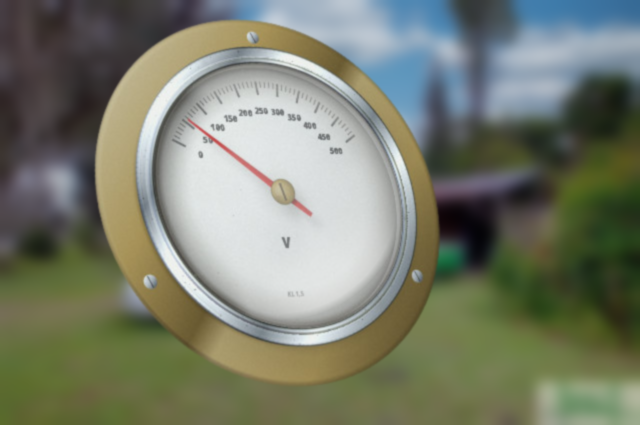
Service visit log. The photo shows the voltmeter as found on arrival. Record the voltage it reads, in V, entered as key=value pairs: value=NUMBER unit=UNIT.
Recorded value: value=50 unit=V
